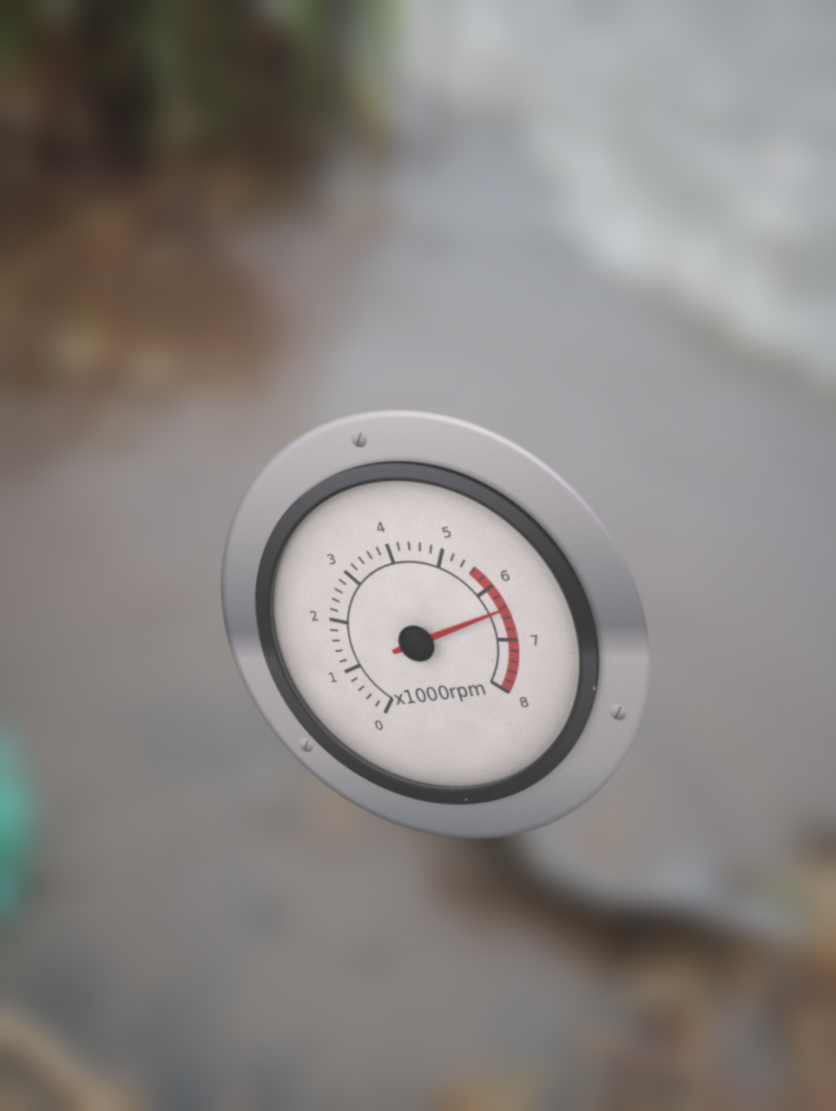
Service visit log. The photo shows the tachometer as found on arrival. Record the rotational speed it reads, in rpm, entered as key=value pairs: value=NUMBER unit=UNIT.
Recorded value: value=6400 unit=rpm
